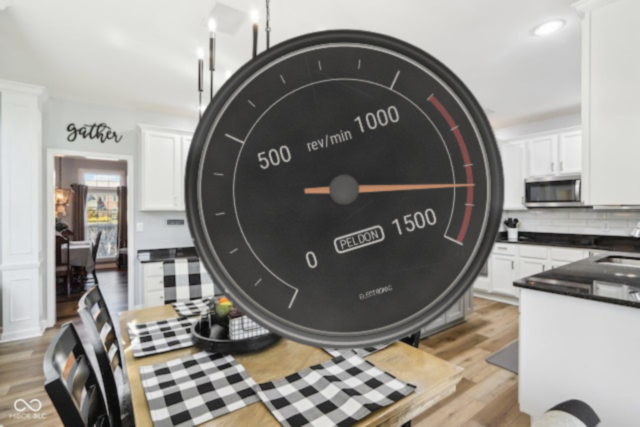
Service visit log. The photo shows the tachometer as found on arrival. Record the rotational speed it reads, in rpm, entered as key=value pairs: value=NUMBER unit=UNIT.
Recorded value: value=1350 unit=rpm
